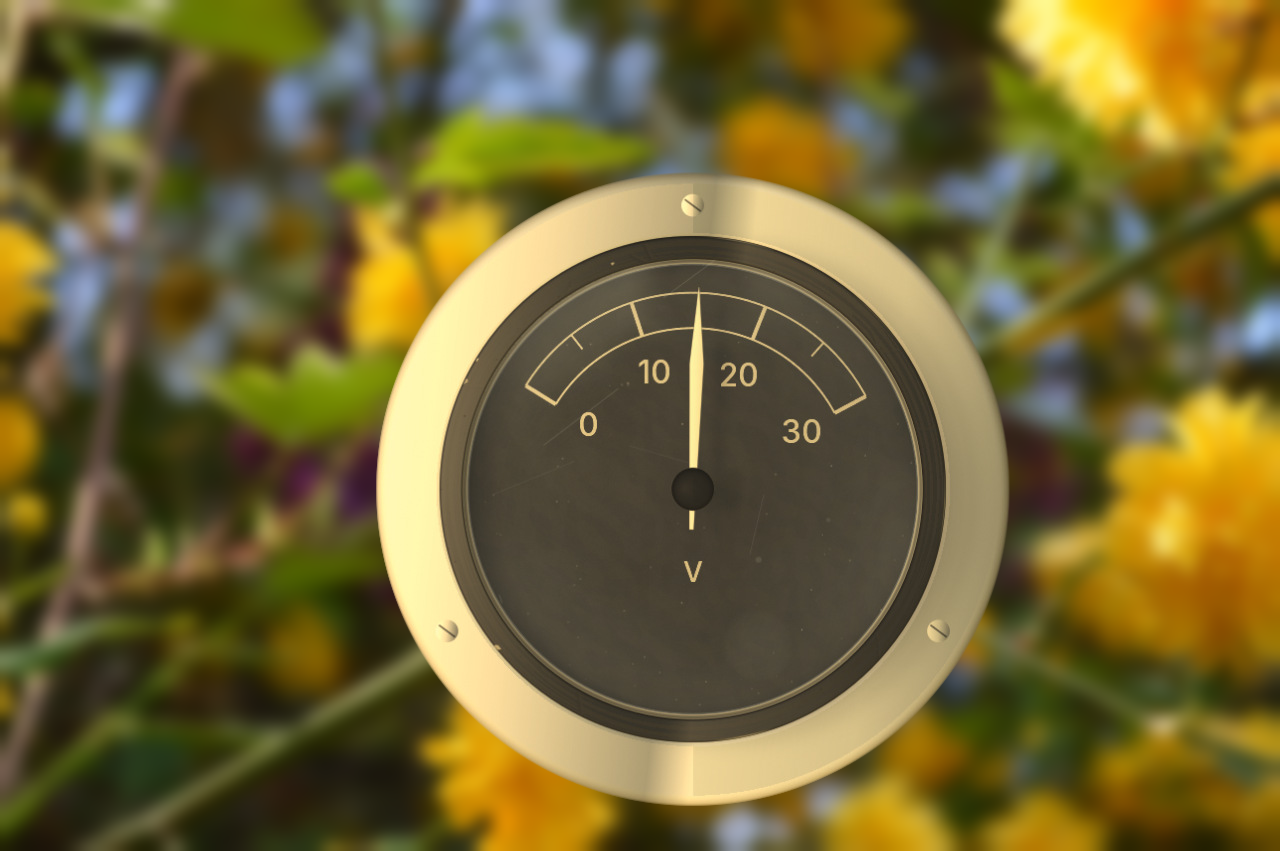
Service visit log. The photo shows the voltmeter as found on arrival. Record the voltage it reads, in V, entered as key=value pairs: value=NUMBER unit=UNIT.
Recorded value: value=15 unit=V
